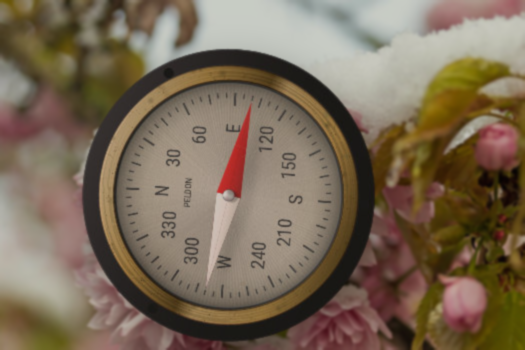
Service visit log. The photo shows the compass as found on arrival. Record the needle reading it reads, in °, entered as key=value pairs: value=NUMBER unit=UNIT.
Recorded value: value=100 unit=°
